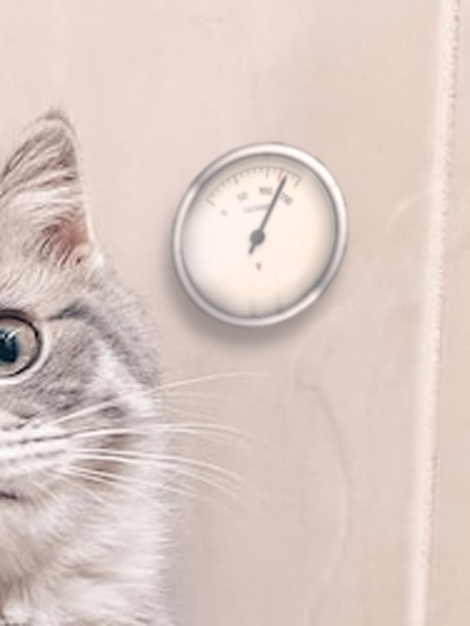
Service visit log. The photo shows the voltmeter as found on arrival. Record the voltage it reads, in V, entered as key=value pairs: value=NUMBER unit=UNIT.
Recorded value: value=130 unit=V
